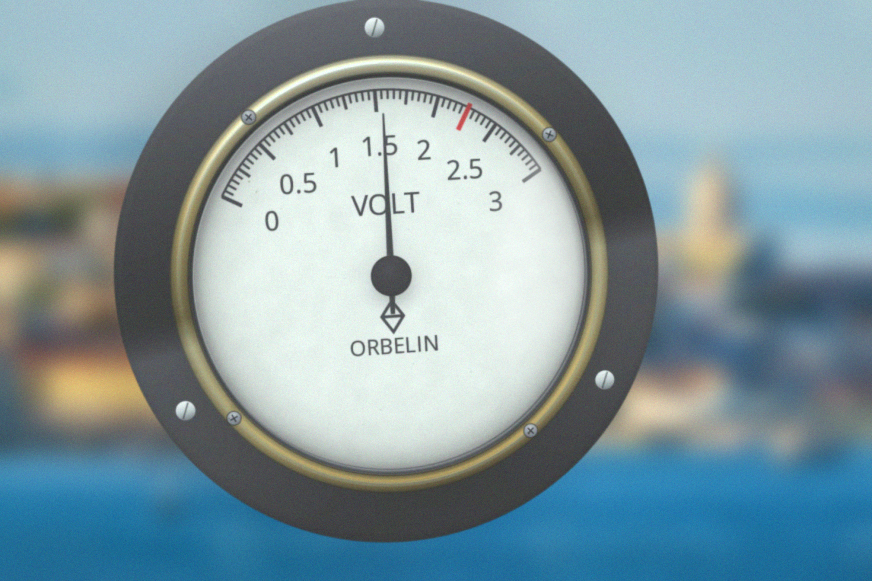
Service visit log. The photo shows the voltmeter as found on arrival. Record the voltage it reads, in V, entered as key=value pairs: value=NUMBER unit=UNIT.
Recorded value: value=1.55 unit=V
